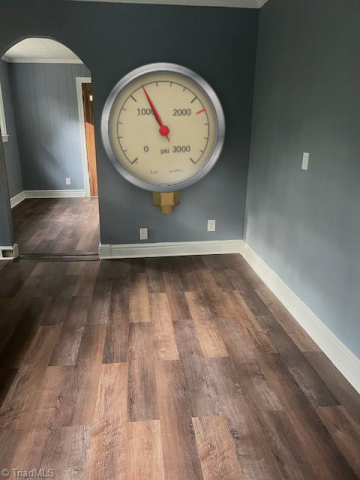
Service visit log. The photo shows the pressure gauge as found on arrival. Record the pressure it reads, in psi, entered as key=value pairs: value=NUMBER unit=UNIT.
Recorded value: value=1200 unit=psi
